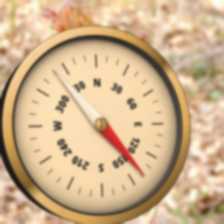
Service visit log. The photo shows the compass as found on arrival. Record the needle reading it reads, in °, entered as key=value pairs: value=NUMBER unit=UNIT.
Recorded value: value=140 unit=°
